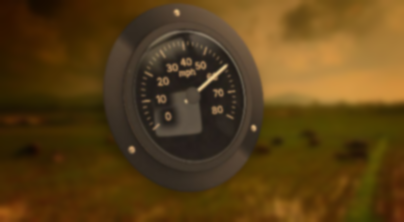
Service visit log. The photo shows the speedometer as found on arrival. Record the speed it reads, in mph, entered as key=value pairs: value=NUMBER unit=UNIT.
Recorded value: value=60 unit=mph
